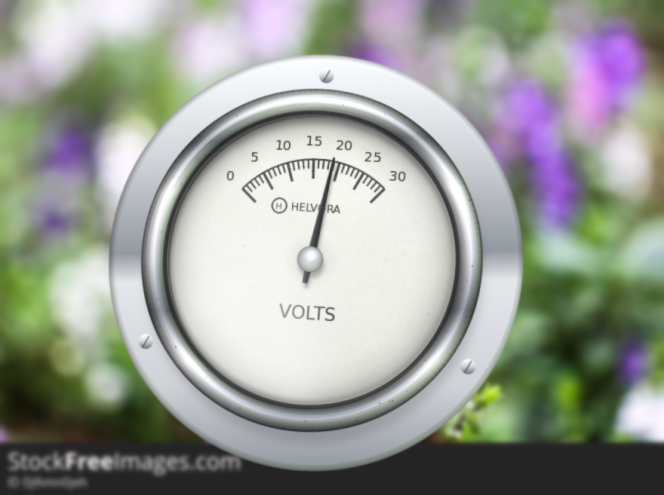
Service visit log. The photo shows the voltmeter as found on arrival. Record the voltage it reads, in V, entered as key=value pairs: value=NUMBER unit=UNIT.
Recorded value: value=19 unit=V
